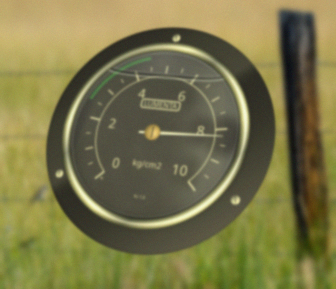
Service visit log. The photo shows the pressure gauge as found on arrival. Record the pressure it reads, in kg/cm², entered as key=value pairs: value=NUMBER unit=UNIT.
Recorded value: value=8.25 unit=kg/cm²
